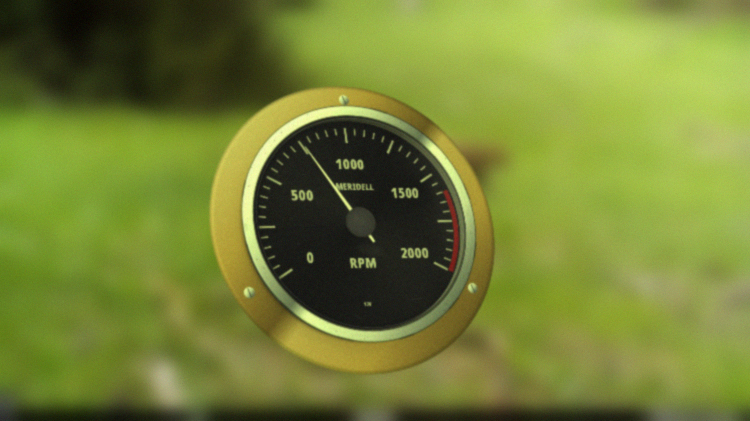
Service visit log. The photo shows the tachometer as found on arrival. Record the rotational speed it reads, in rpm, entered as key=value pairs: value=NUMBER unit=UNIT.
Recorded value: value=750 unit=rpm
